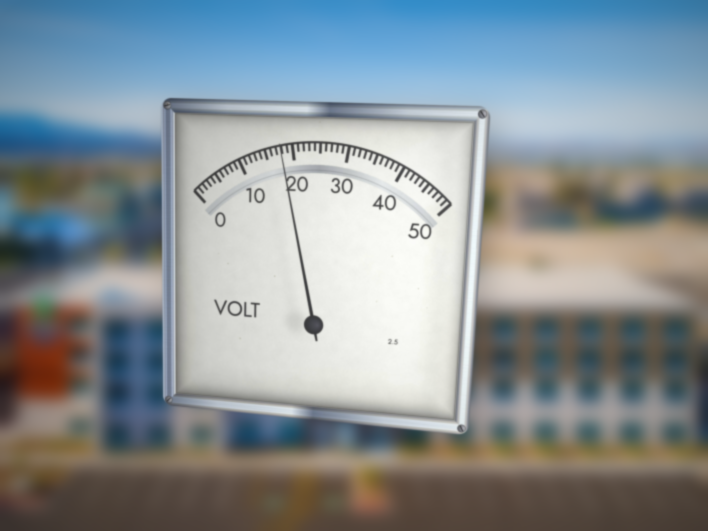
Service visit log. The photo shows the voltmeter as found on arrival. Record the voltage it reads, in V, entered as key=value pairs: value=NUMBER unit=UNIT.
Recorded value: value=18 unit=V
